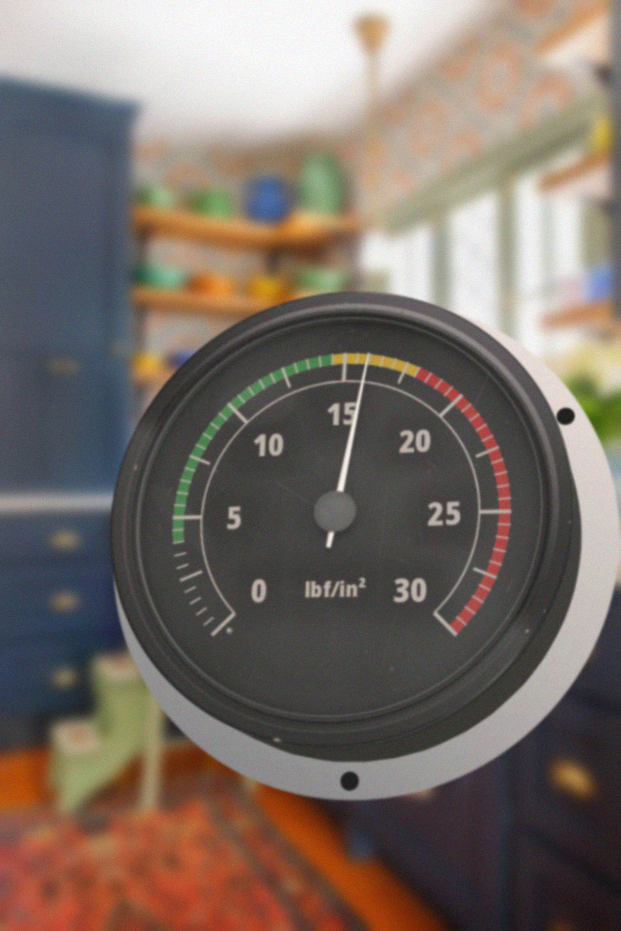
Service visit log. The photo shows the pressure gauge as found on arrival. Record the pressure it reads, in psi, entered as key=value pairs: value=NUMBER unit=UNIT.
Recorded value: value=16 unit=psi
